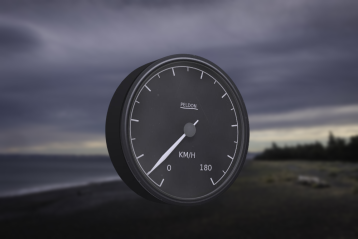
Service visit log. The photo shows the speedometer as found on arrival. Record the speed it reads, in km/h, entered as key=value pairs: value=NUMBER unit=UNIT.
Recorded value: value=10 unit=km/h
